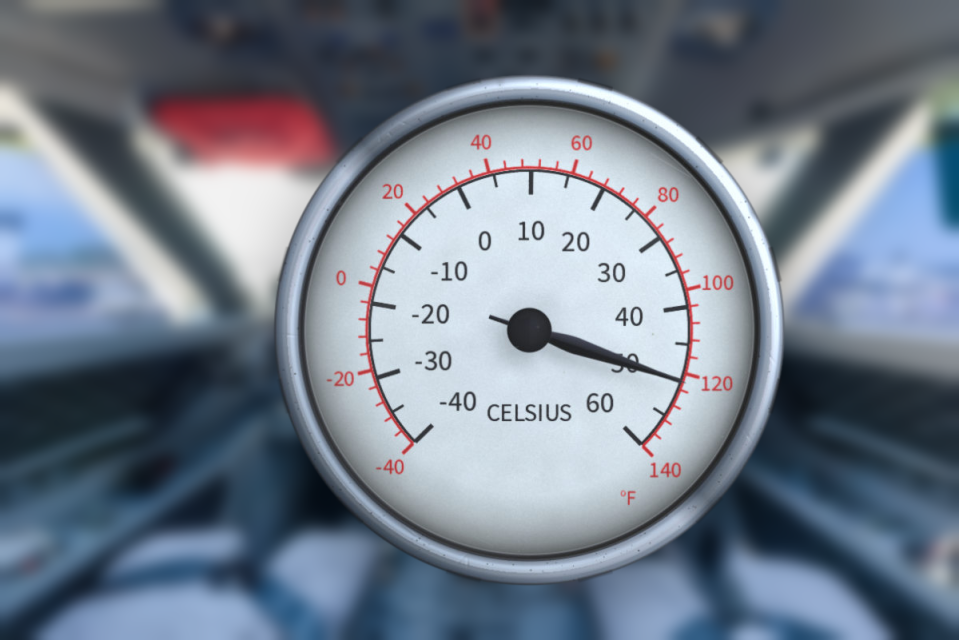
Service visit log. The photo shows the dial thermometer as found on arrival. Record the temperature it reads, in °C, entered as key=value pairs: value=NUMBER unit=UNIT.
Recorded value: value=50 unit=°C
